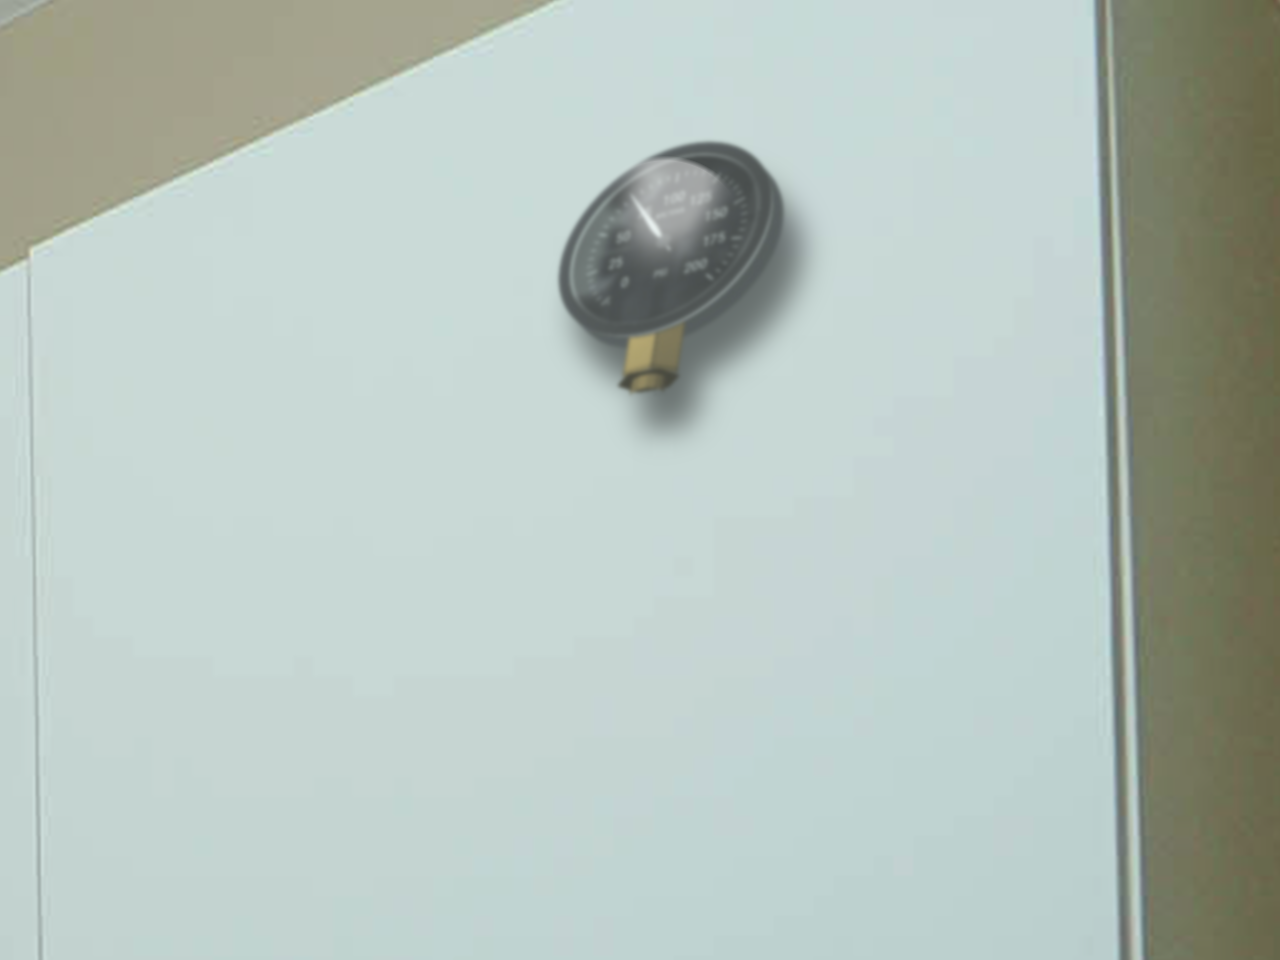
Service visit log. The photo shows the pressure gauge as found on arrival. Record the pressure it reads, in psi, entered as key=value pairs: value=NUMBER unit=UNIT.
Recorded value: value=75 unit=psi
